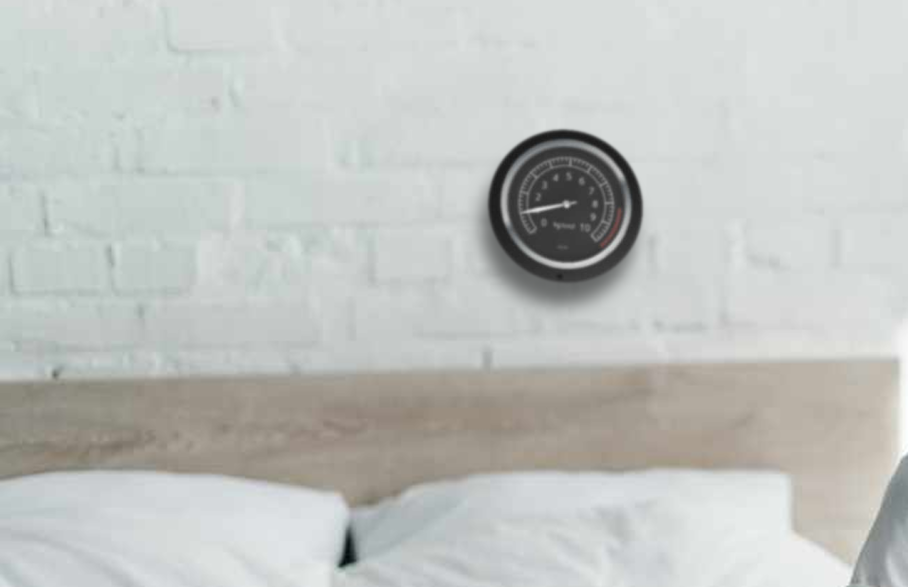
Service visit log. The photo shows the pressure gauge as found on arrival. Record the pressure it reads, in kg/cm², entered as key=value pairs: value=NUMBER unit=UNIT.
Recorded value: value=1 unit=kg/cm²
